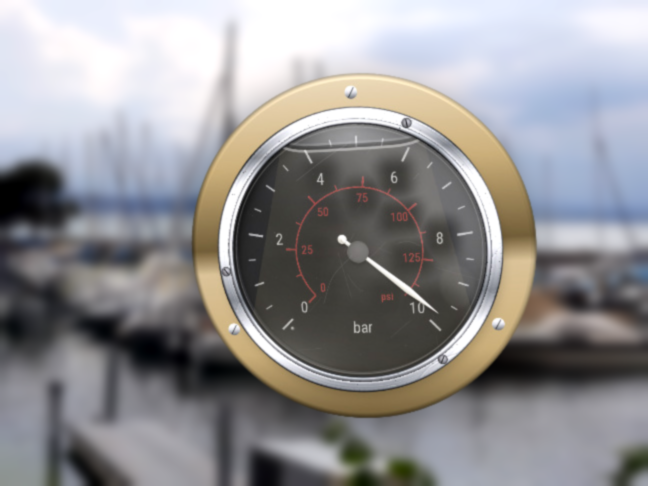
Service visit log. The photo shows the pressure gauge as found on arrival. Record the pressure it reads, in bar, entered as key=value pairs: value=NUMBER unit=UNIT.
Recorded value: value=9.75 unit=bar
